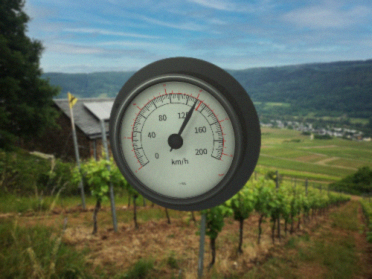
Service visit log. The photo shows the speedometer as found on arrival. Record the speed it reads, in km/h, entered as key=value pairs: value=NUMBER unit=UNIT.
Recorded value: value=130 unit=km/h
